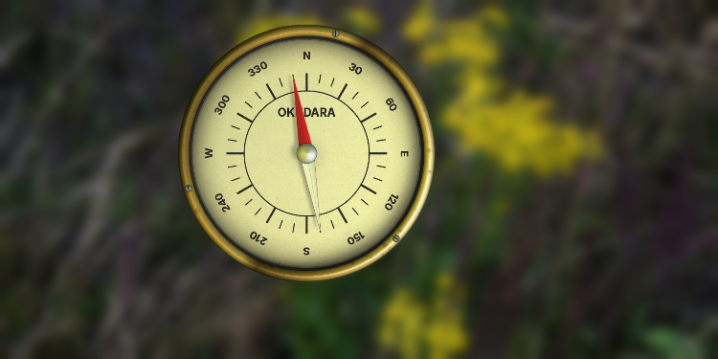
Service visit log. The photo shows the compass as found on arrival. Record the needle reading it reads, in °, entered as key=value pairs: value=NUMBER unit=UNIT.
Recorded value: value=350 unit=°
